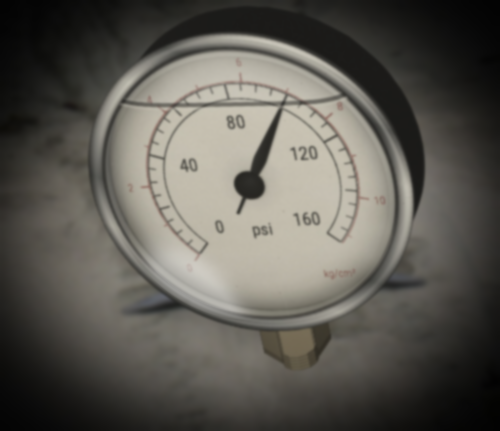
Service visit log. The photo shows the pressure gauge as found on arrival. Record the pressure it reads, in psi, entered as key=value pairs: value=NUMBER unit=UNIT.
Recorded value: value=100 unit=psi
